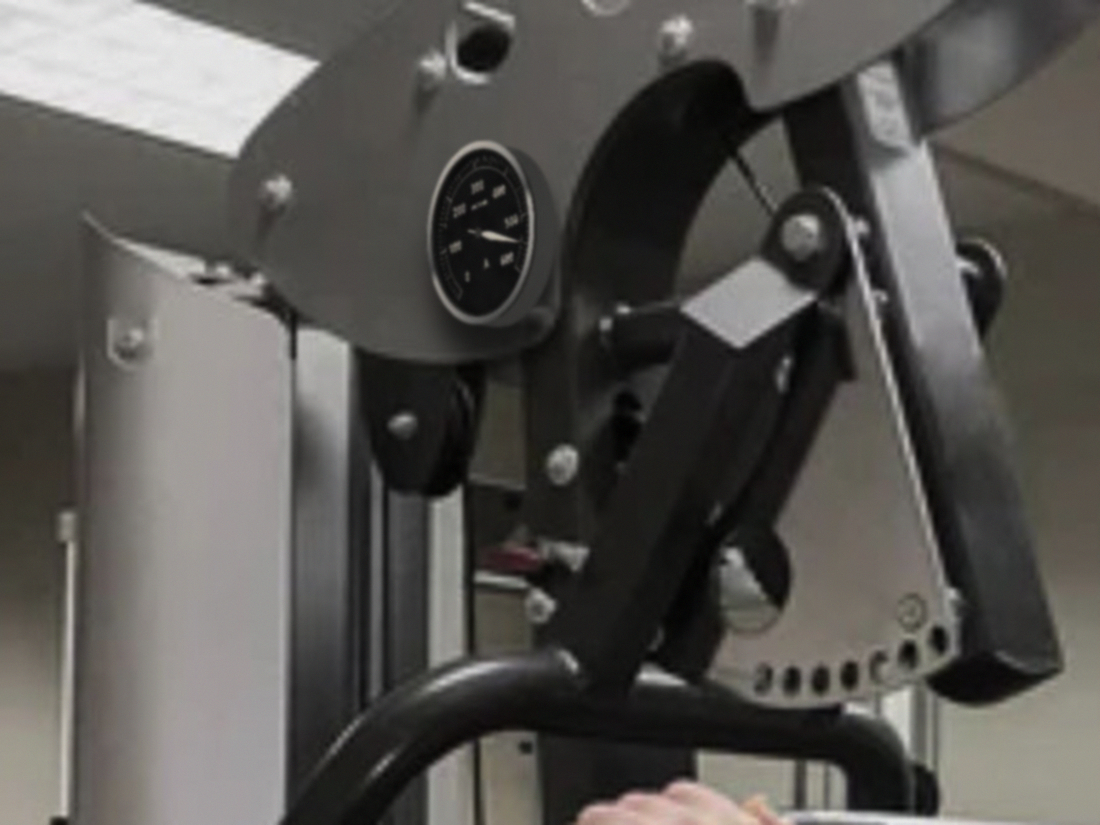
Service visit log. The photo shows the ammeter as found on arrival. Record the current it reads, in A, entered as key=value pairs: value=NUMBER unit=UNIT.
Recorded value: value=550 unit=A
